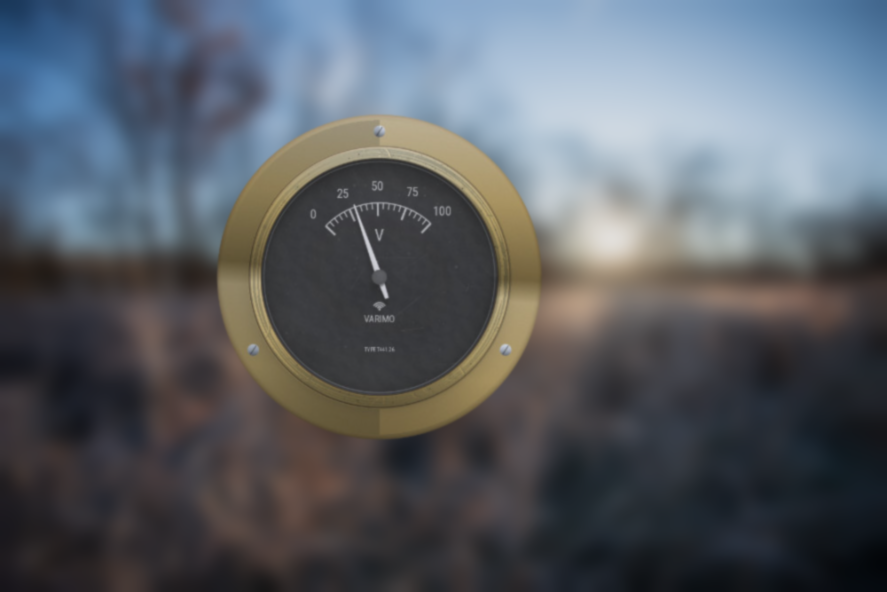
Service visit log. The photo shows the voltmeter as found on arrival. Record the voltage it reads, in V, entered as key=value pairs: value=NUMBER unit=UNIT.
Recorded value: value=30 unit=V
